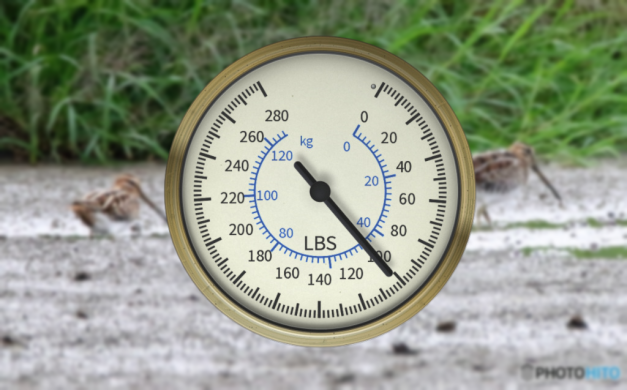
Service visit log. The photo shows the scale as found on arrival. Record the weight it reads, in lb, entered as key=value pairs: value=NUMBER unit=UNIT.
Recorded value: value=102 unit=lb
